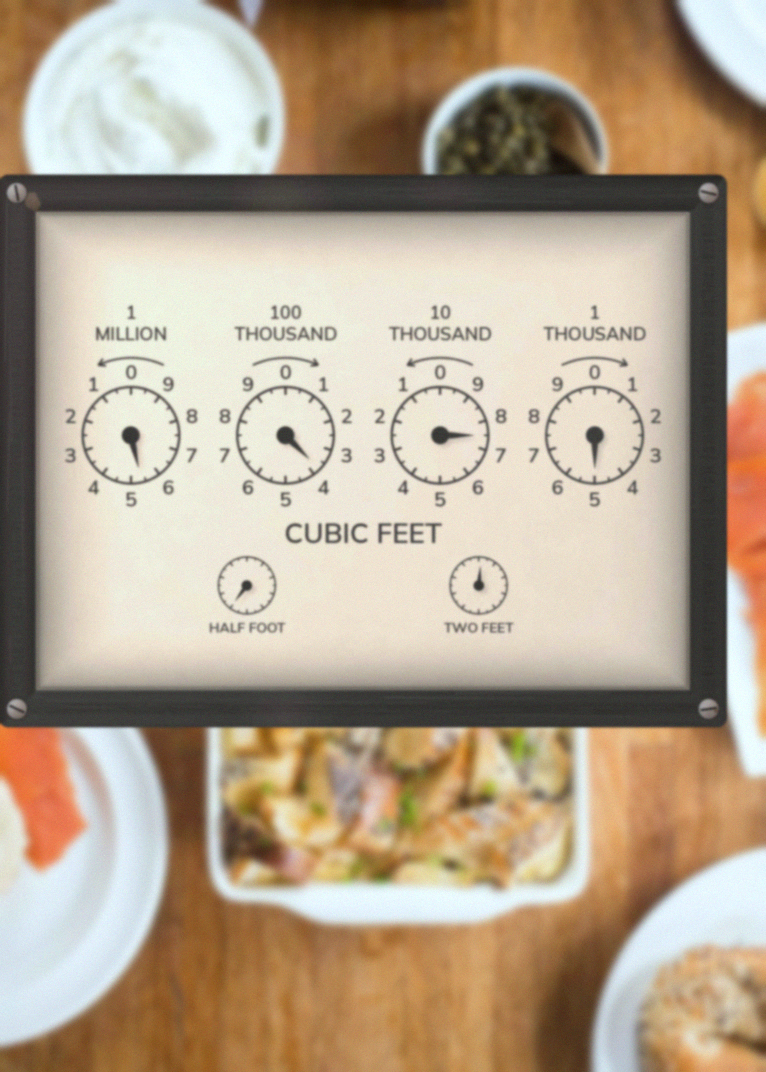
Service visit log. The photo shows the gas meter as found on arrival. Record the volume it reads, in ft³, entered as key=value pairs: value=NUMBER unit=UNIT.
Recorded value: value=537500 unit=ft³
